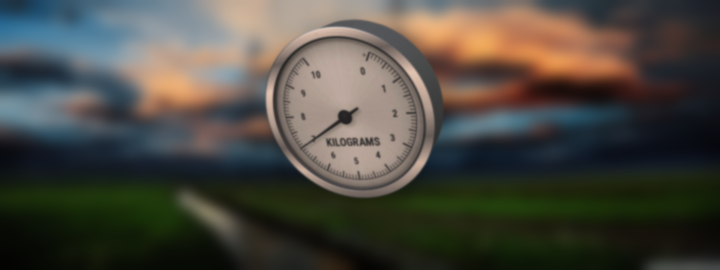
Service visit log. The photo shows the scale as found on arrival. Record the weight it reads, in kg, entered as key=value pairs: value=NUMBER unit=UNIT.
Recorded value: value=7 unit=kg
